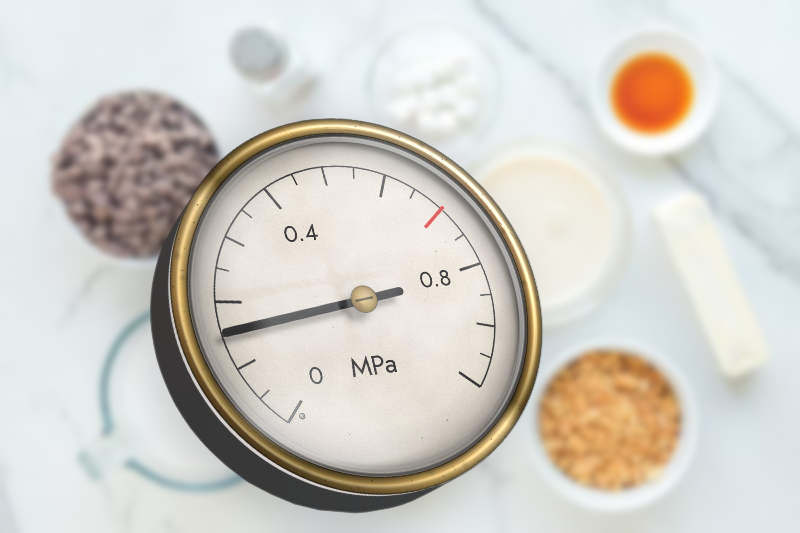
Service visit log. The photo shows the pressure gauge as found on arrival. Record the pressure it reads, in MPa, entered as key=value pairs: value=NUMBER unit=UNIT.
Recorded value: value=0.15 unit=MPa
